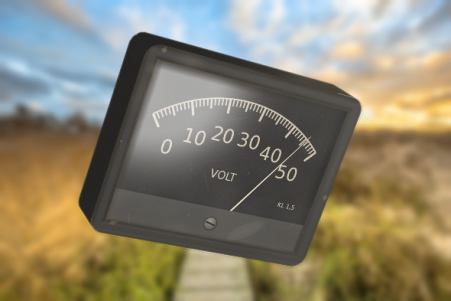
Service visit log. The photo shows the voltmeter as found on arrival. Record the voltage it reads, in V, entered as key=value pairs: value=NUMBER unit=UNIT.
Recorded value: value=45 unit=V
